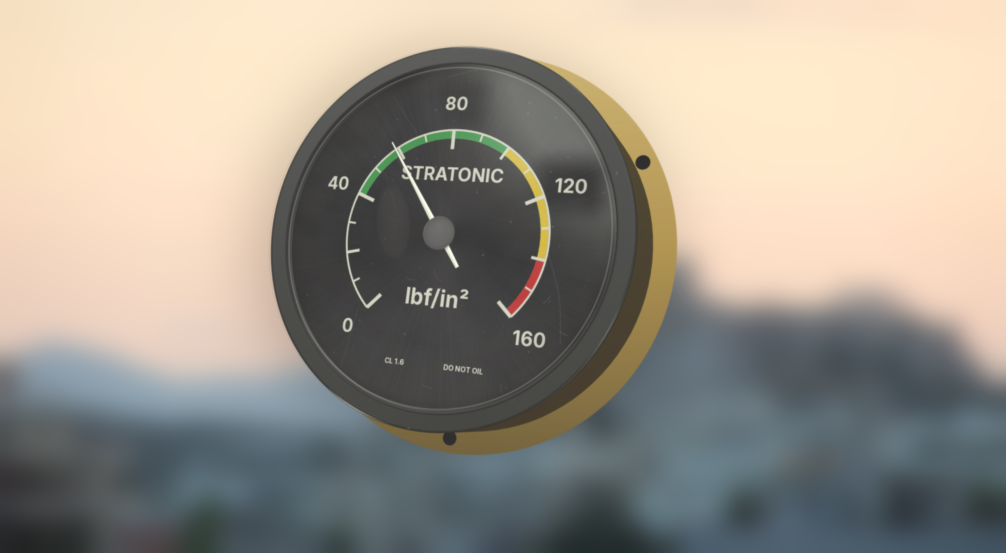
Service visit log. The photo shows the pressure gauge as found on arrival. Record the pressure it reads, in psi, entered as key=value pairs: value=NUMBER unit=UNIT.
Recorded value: value=60 unit=psi
